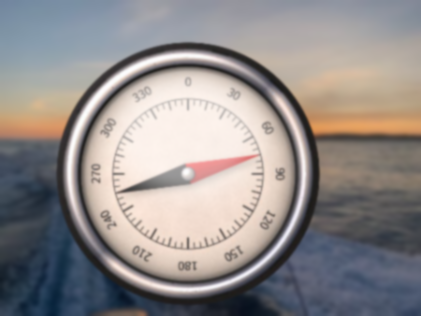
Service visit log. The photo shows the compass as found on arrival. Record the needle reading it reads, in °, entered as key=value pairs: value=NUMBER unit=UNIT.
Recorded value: value=75 unit=°
